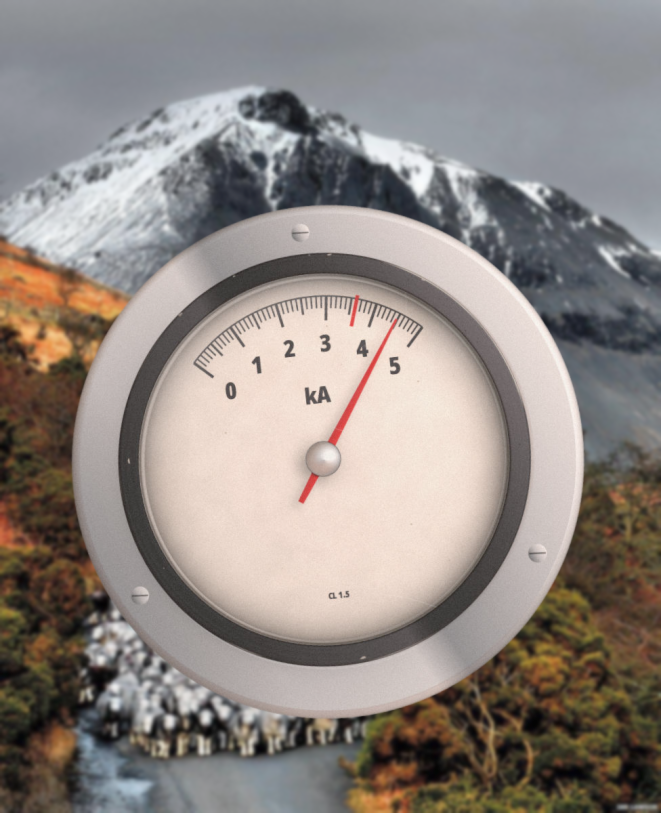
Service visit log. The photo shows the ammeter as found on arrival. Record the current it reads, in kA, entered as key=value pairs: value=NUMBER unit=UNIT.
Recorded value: value=4.5 unit=kA
